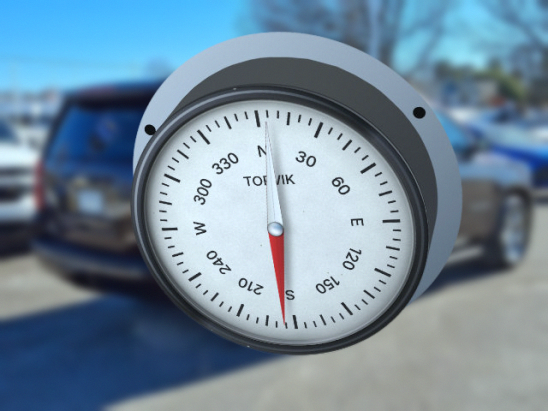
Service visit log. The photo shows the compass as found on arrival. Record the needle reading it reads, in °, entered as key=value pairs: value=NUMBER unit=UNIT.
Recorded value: value=185 unit=°
